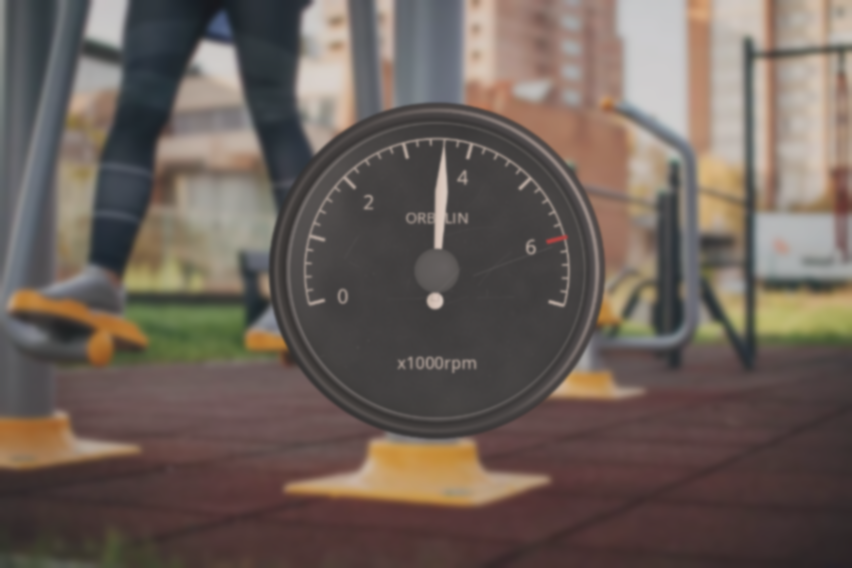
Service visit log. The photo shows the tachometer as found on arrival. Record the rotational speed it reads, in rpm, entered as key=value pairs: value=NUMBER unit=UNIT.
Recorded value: value=3600 unit=rpm
